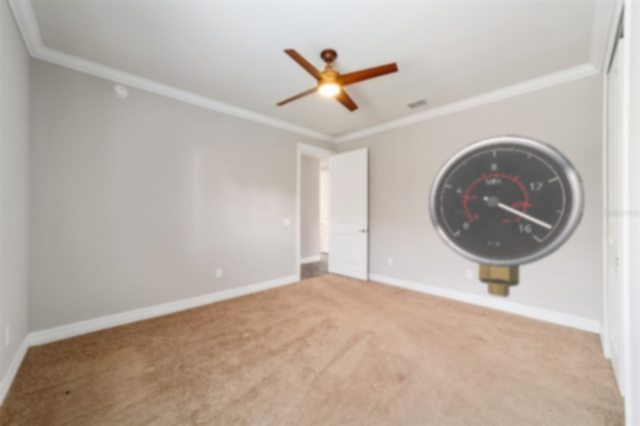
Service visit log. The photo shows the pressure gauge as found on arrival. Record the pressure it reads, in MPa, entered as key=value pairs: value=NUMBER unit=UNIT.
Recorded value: value=15 unit=MPa
